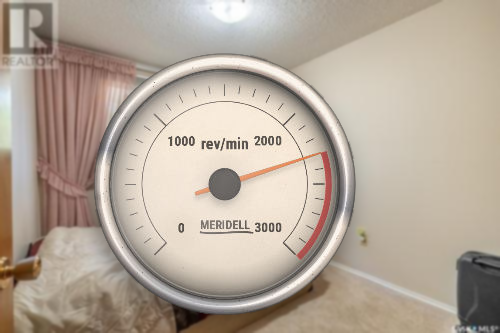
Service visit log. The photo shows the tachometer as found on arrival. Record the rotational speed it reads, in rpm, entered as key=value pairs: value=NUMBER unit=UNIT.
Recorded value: value=2300 unit=rpm
